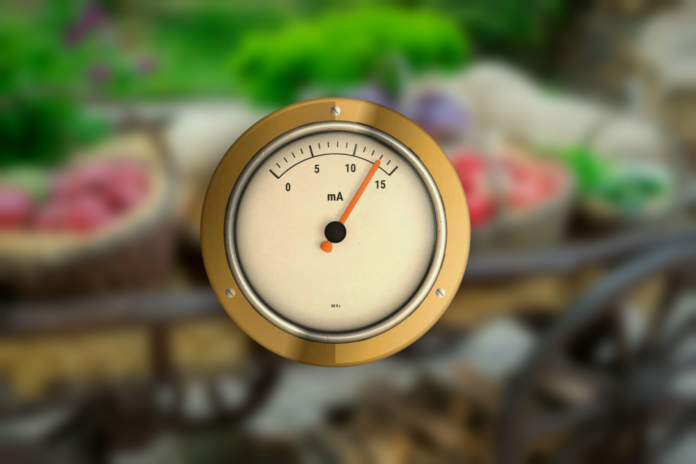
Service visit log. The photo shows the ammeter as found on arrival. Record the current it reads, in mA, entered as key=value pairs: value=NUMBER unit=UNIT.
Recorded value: value=13 unit=mA
